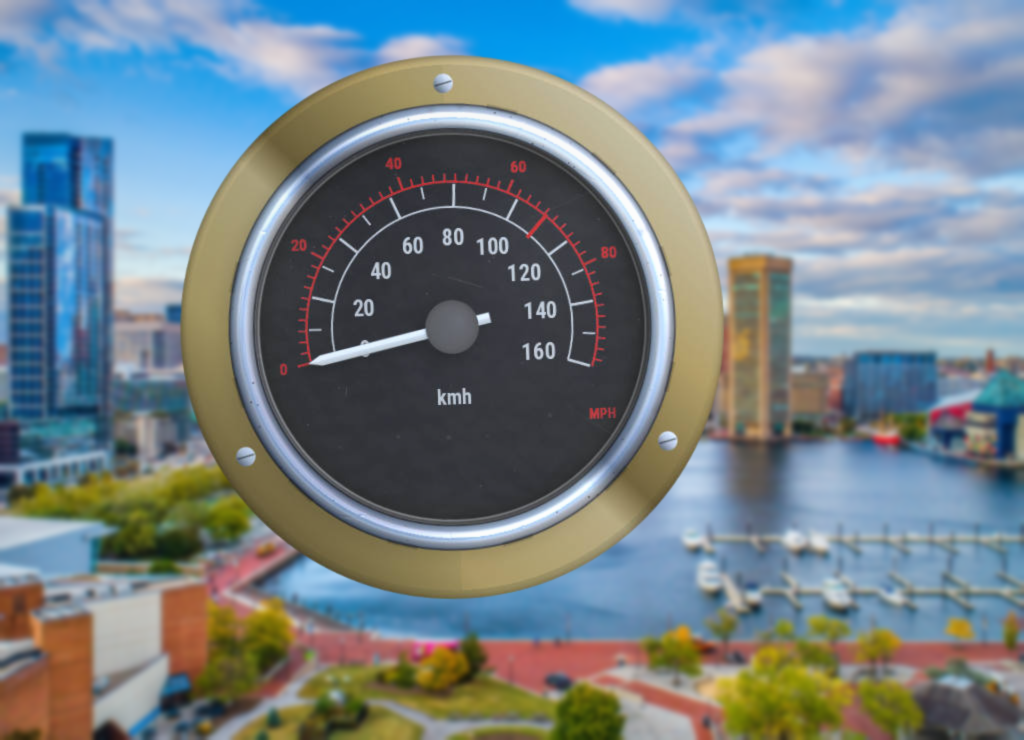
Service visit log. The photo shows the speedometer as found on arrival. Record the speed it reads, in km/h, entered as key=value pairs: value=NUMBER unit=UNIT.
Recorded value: value=0 unit=km/h
